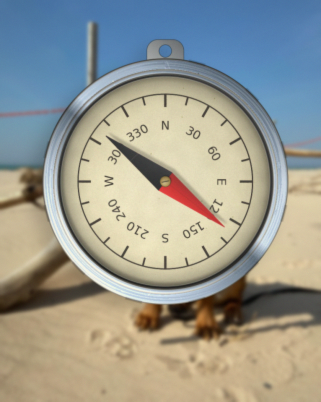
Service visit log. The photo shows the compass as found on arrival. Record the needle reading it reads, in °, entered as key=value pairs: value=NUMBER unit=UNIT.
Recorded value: value=127.5 unit=°
